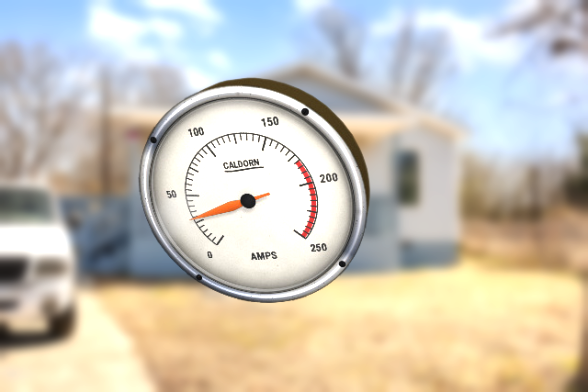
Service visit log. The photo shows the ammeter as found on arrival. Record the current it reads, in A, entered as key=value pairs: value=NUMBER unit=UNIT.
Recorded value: value=30 unit=A
